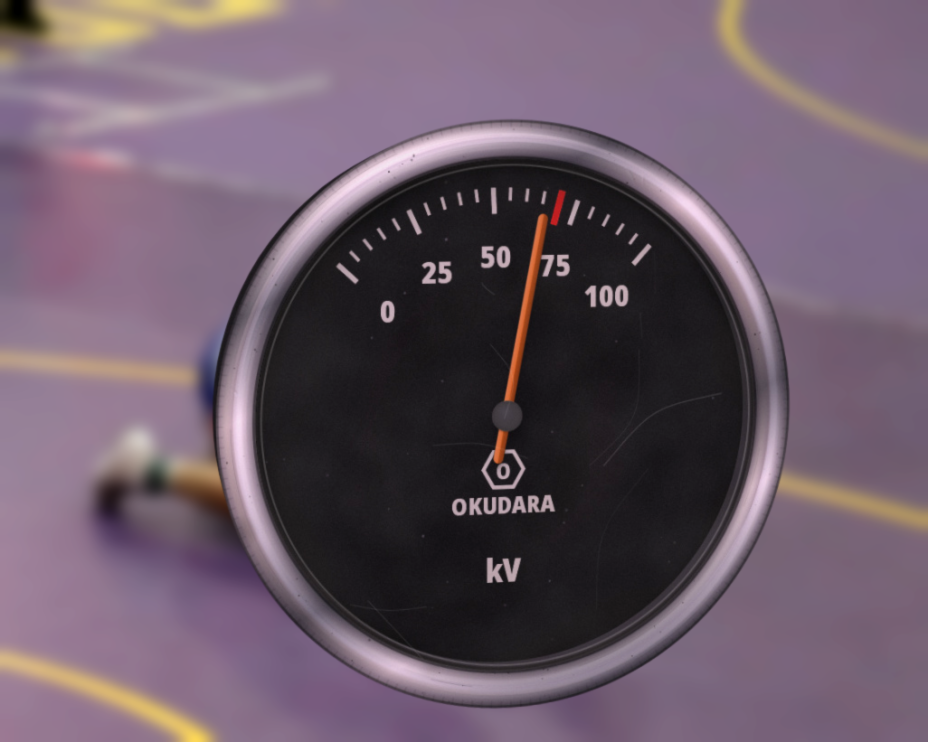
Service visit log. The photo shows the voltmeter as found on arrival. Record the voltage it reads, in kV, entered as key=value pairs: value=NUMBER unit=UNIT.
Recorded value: value=65 unit=kV
